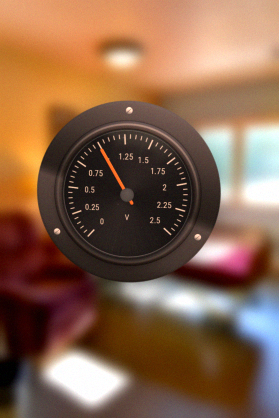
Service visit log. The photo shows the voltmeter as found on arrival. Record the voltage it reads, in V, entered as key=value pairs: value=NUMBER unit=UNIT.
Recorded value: value=1 unit=V
